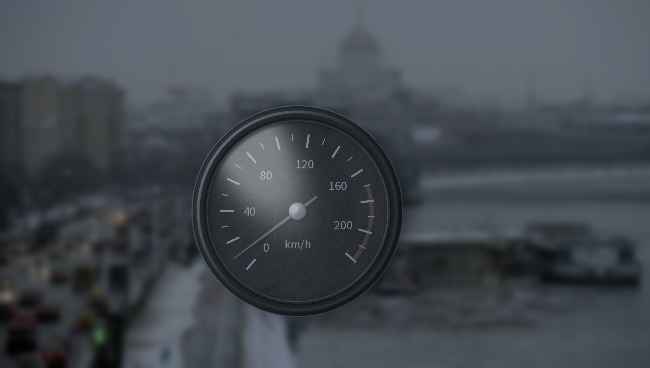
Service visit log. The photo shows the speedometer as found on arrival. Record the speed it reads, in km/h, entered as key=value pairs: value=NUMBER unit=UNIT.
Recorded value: value=10 unit=km/h
